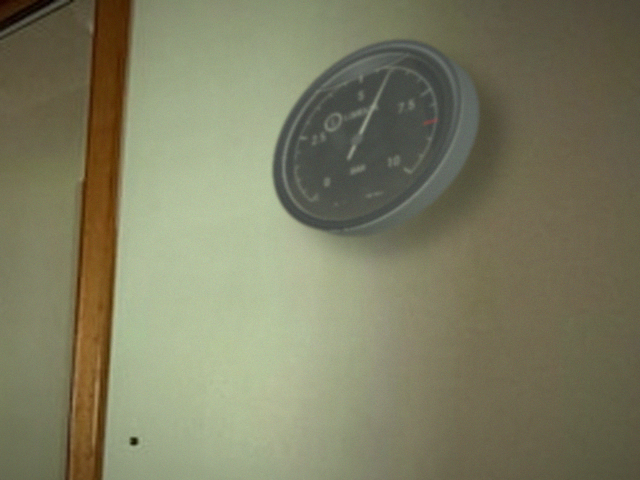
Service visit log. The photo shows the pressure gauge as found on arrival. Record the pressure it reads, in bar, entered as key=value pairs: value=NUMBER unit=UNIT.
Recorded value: value=6 unit=bar
